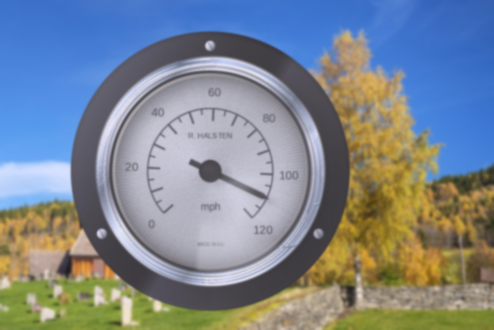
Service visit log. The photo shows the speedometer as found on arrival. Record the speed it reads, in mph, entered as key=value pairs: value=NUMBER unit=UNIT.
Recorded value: value=110 unit=mph
